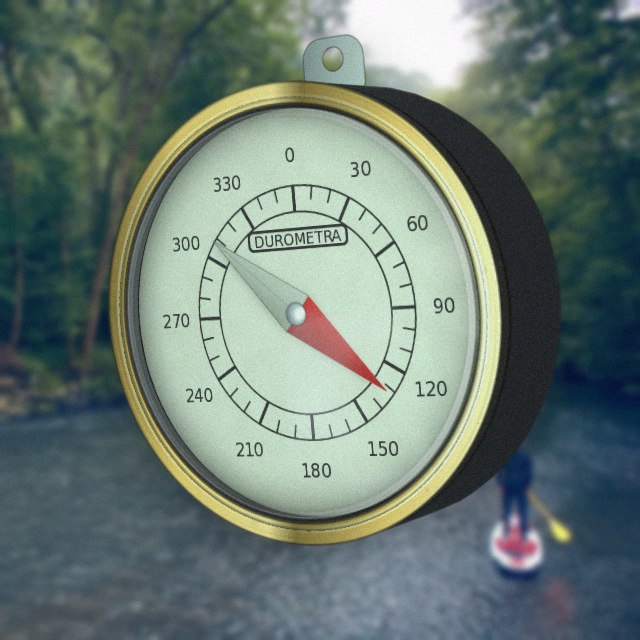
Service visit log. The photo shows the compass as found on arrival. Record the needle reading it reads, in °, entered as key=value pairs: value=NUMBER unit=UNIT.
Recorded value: value=130 unit=°
